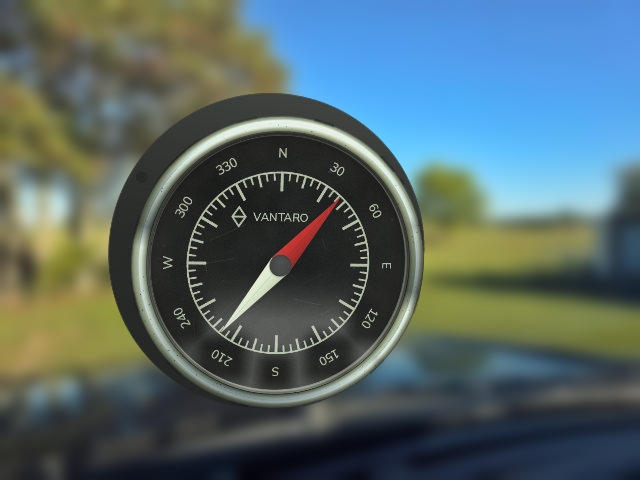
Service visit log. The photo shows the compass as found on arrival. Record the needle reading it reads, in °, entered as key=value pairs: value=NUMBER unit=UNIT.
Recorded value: value=40 unit=°
